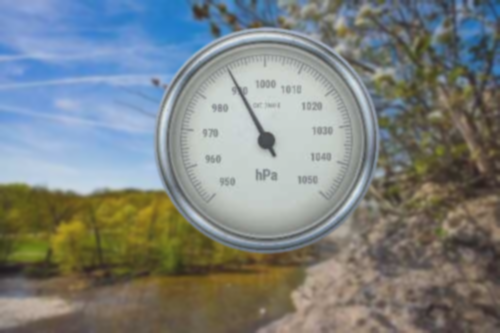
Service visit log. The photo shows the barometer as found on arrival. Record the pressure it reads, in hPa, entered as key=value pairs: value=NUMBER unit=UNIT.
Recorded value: value=990 unit=hPa
